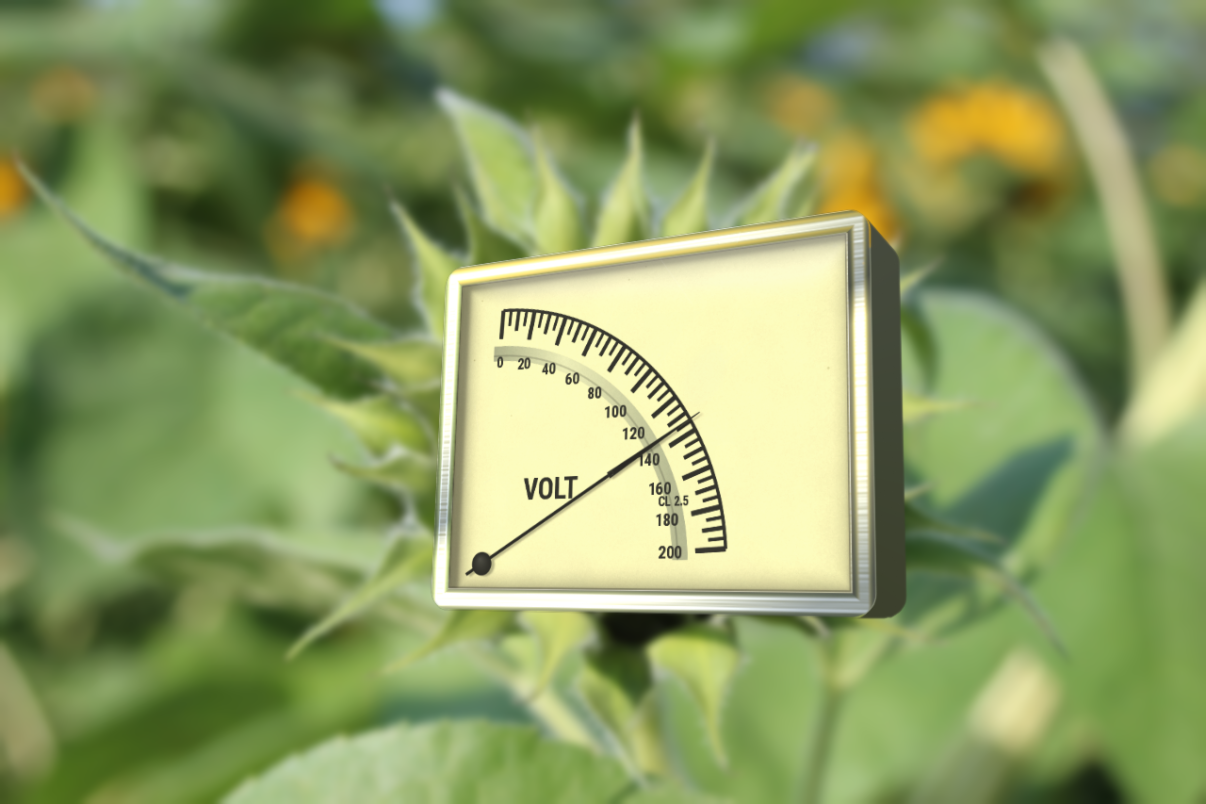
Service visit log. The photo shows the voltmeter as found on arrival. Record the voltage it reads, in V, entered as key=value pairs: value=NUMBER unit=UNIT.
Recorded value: value=135 unit=V
